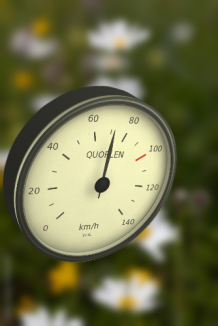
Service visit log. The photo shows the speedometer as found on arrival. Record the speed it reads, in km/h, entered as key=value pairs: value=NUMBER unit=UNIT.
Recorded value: value=70 unit=km/h
